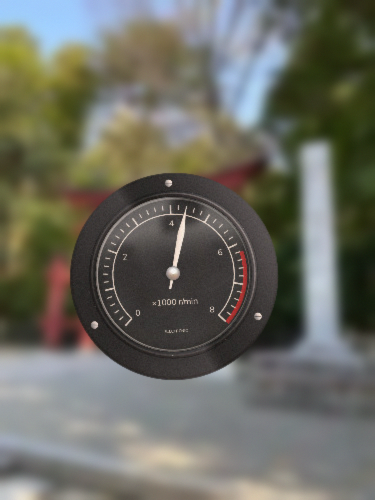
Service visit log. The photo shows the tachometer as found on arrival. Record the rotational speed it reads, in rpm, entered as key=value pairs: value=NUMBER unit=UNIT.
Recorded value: value=4400 unit=rpm
